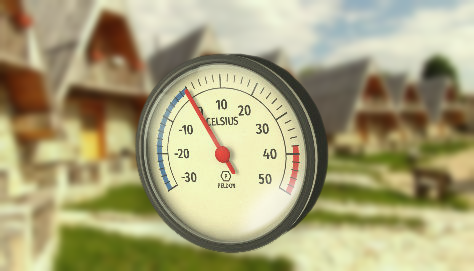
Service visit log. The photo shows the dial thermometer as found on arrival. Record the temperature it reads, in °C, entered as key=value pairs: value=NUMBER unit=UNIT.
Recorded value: value=0 unit=°C
